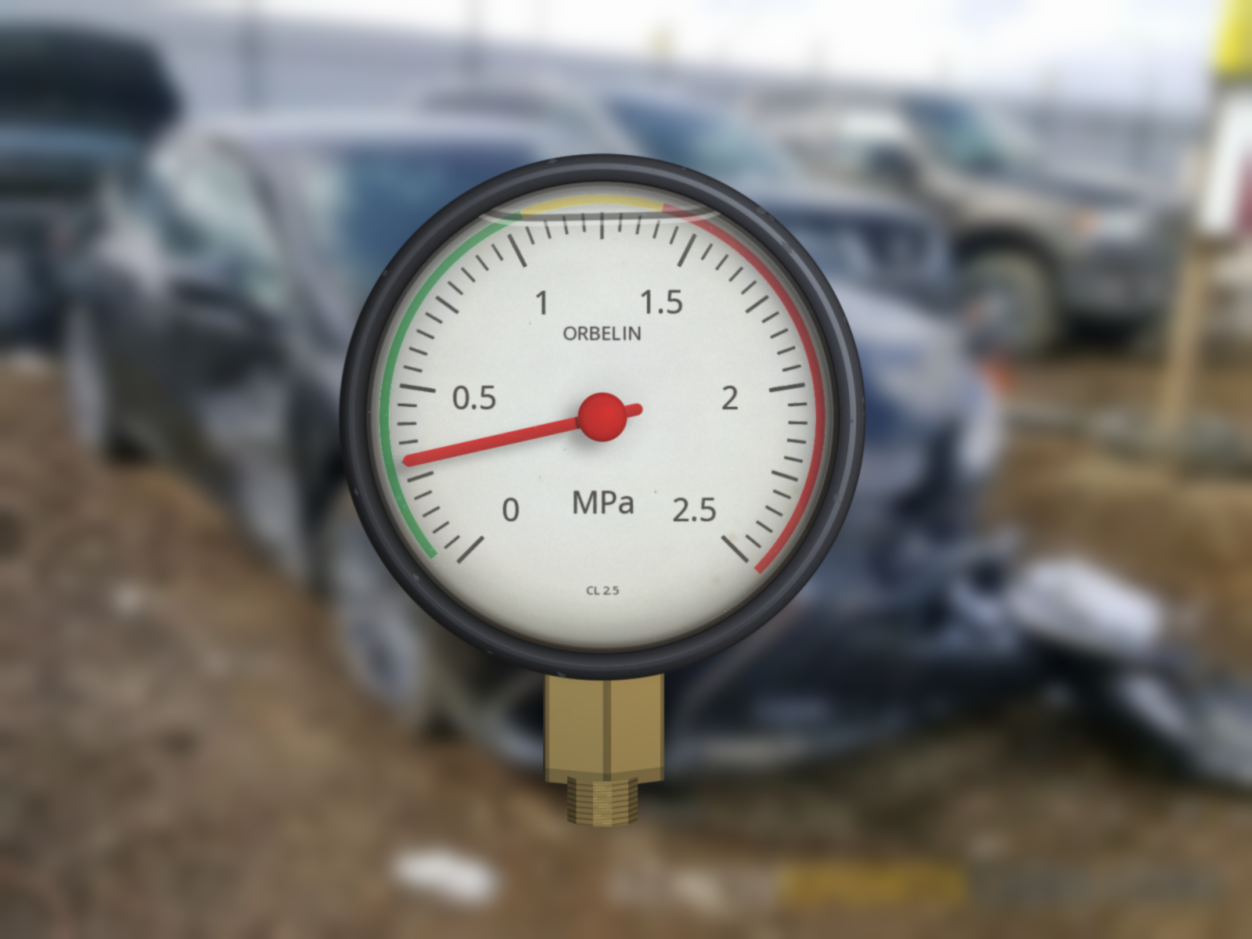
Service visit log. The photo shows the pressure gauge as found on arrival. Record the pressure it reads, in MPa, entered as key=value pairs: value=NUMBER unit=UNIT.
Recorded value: value=0.3 unit=MPa
